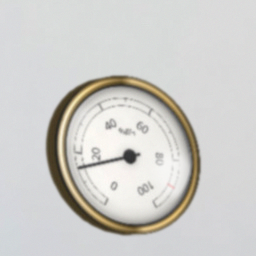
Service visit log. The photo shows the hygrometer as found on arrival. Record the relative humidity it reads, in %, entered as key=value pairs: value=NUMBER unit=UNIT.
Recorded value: value=15 unit=%
